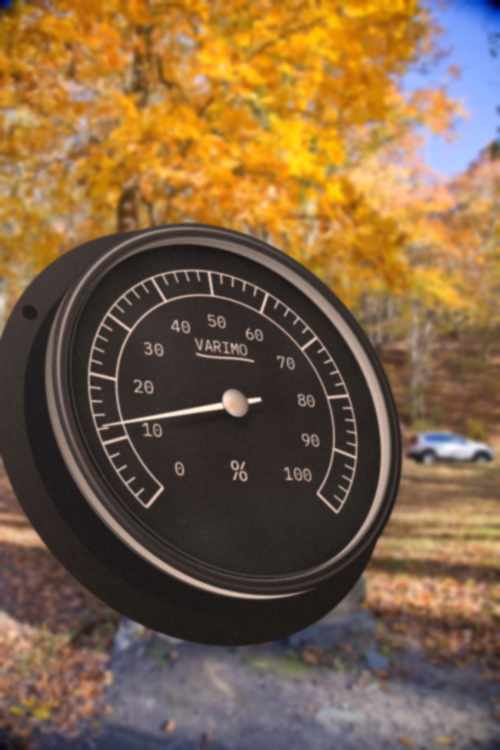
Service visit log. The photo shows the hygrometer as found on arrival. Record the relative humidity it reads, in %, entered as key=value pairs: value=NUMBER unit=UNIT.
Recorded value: value=12 unit=%
